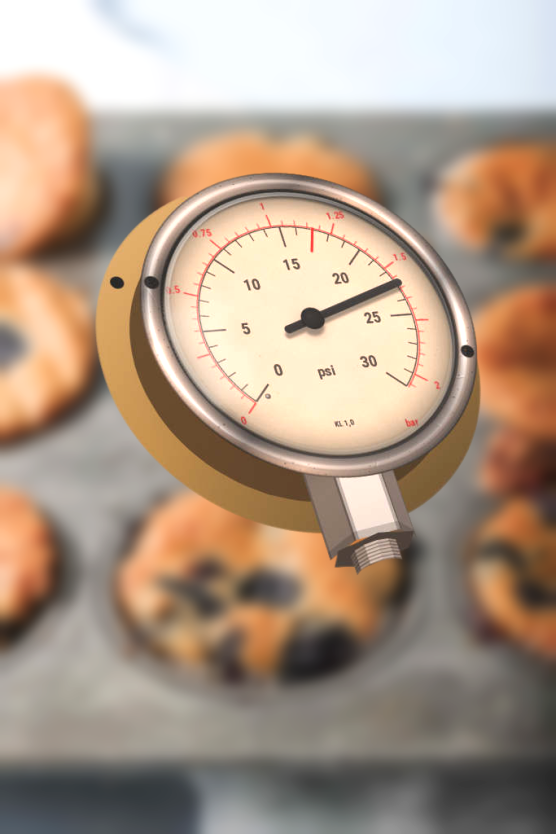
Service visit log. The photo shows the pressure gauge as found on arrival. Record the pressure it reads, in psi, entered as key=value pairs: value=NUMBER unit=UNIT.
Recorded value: value=23 unit=psi
